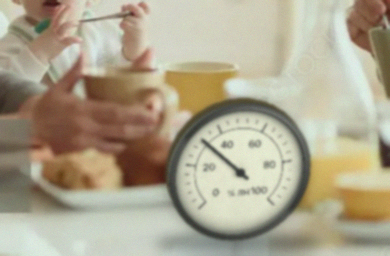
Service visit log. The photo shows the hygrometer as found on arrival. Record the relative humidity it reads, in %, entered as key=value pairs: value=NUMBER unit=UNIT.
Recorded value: value=32 unit=%
